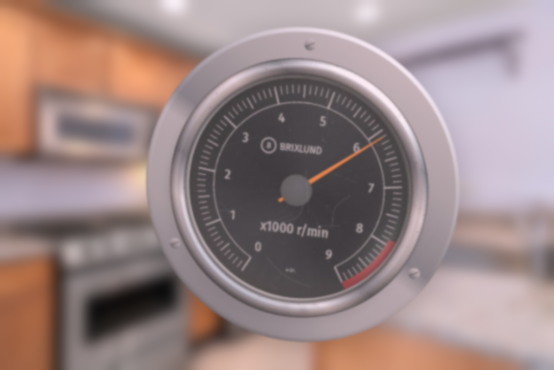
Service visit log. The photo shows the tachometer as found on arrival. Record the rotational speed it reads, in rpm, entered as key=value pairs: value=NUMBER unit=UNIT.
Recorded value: value=6100 unit=rpm
